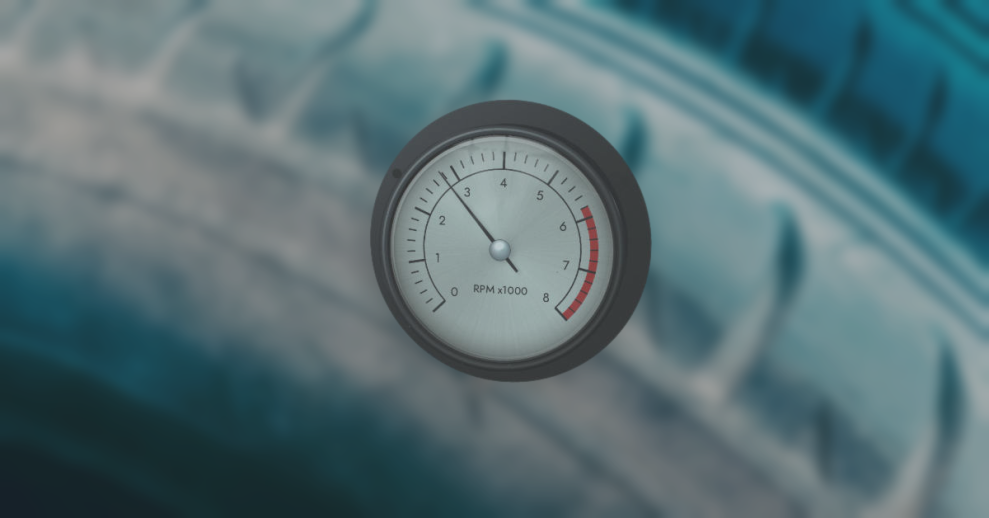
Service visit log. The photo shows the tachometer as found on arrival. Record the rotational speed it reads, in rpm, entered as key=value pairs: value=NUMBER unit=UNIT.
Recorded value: value=2800 unit=rpm
